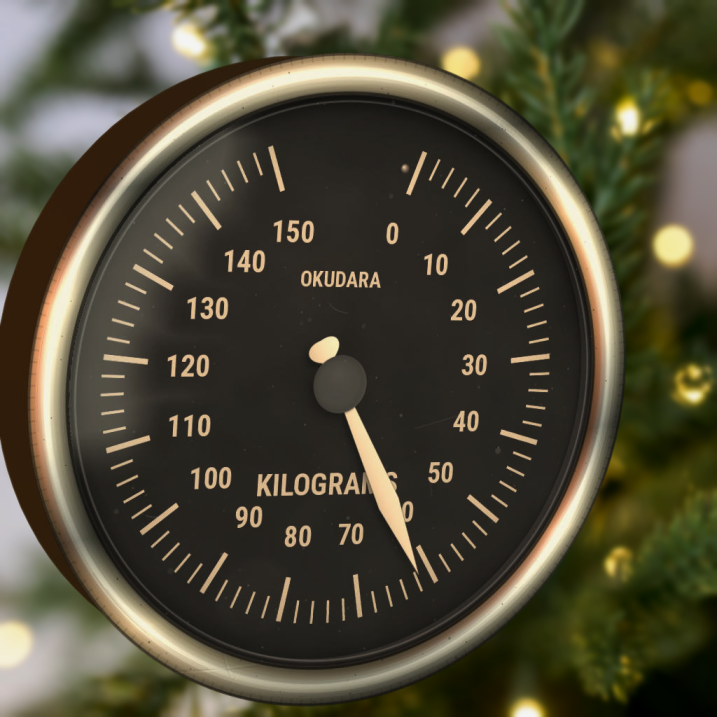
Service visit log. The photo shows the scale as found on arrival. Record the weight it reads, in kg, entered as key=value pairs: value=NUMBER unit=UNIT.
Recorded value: value=62 unit=kg
